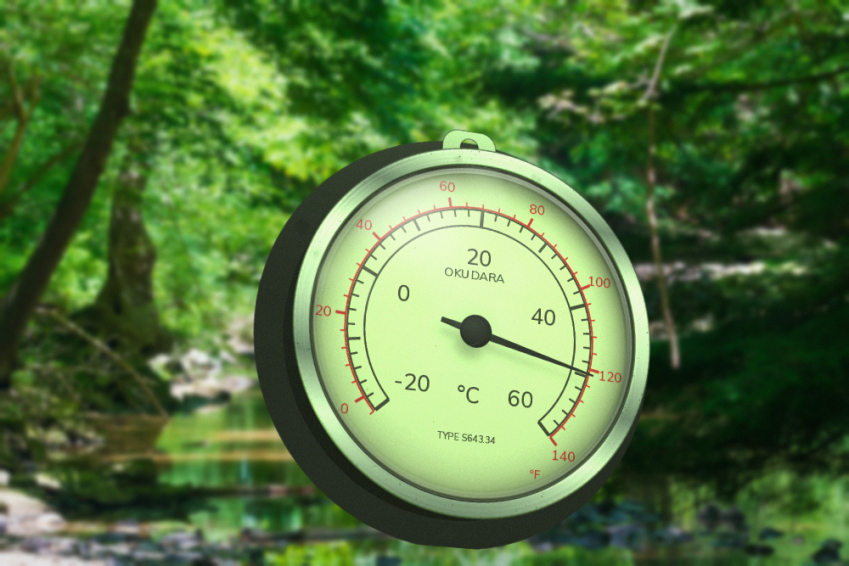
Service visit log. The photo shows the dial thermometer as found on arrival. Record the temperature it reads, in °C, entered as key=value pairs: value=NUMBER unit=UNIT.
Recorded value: value=50 unit=°C
